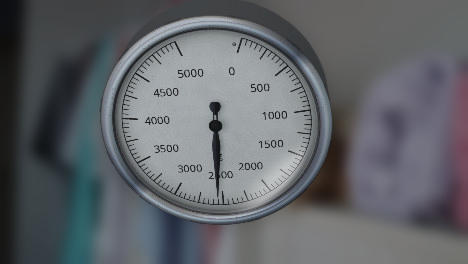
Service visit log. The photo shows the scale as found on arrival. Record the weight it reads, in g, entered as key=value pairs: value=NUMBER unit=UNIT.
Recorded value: value=2550 unit=g
